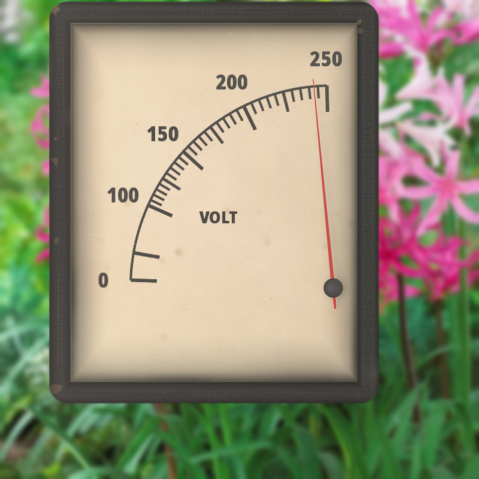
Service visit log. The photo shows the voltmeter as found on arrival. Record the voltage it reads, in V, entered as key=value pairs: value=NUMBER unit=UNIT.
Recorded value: value=242.5 unit=V
